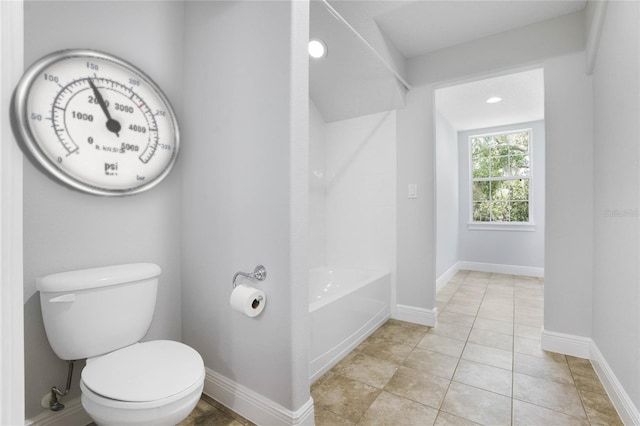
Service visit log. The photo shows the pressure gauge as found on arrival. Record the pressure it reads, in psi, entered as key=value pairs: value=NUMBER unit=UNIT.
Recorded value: value=2000 unit=psi
